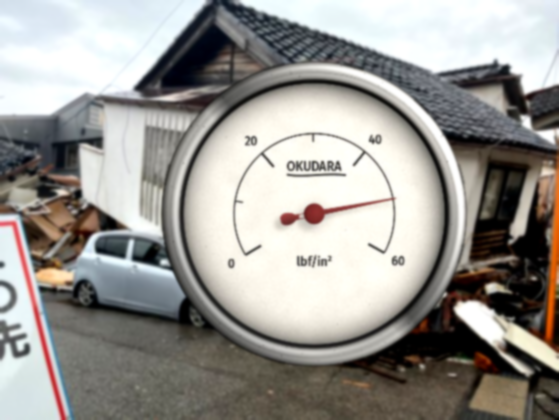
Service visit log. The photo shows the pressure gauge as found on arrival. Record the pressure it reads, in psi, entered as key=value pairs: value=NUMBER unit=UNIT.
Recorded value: value=50 unit=psi
